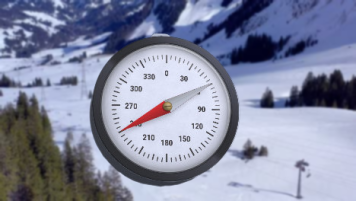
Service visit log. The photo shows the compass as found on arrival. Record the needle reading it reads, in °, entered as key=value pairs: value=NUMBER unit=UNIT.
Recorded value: value=240 unit=°
